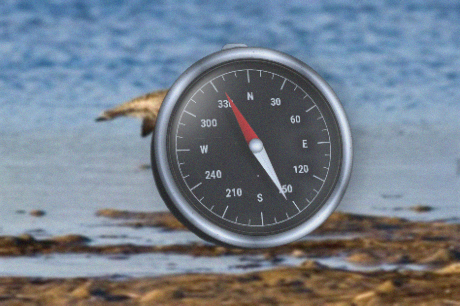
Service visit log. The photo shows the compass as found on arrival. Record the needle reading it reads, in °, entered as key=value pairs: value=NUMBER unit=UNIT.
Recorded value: value=335 unit=°
